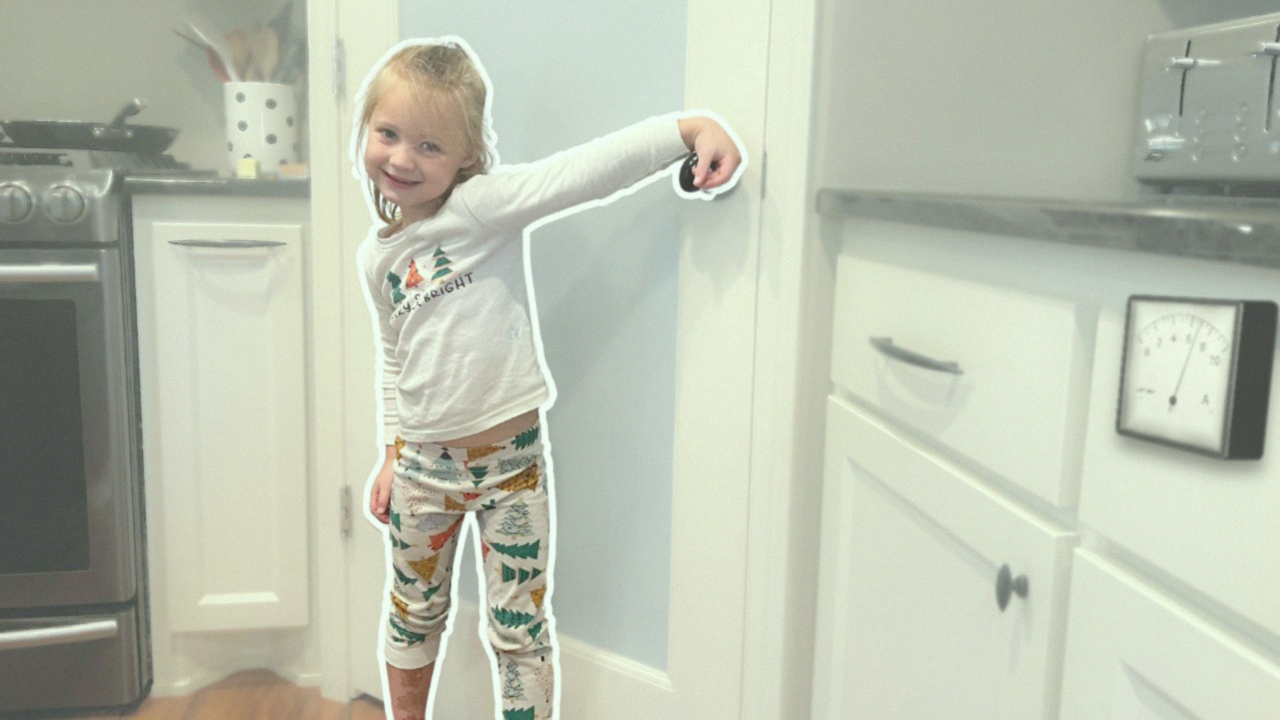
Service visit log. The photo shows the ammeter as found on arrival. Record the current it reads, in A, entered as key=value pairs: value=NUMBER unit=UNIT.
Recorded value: value=7 unit=A
